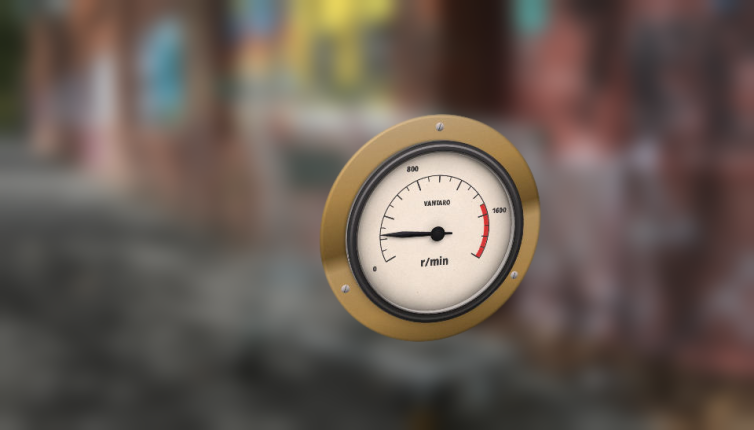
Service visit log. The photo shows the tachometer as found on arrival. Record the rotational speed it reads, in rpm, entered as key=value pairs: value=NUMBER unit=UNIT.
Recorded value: value=250 unit=rpm
